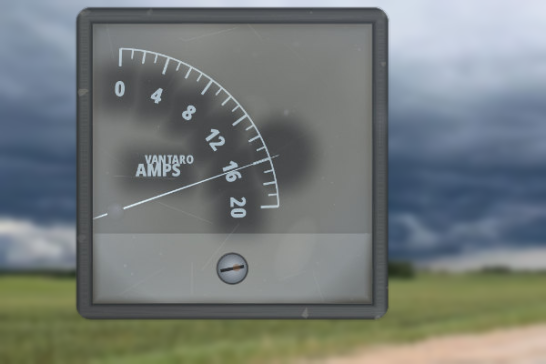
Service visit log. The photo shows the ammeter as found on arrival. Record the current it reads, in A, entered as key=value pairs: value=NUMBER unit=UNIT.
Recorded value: value=16 unit=A
